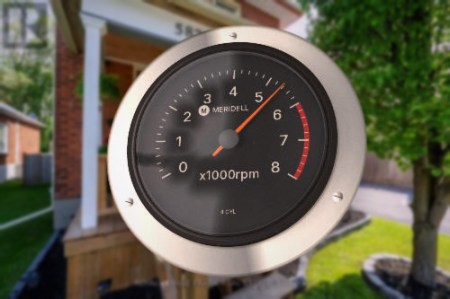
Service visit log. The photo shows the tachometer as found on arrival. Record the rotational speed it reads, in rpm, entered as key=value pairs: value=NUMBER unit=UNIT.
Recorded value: value=5400 unit=rpm
